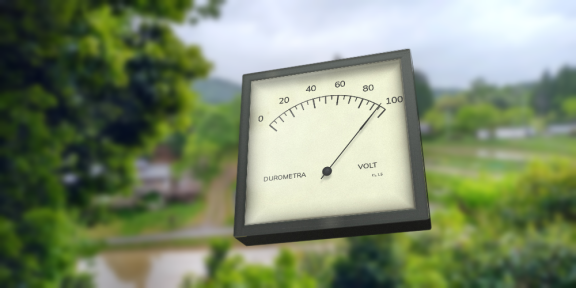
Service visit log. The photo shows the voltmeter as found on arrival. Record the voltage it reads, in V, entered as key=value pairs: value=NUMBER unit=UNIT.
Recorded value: value=95 unit=V
